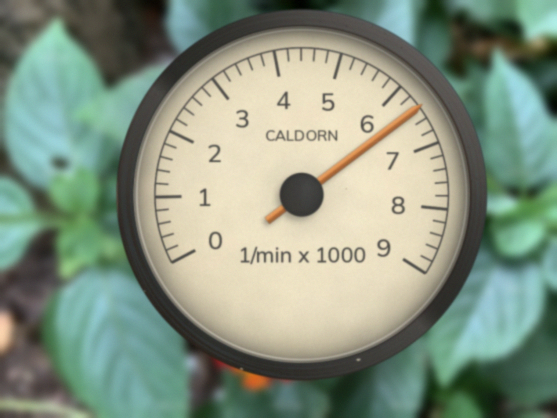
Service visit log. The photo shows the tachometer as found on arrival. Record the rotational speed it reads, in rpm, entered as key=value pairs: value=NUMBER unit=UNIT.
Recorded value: value=6400 unit=rpm
